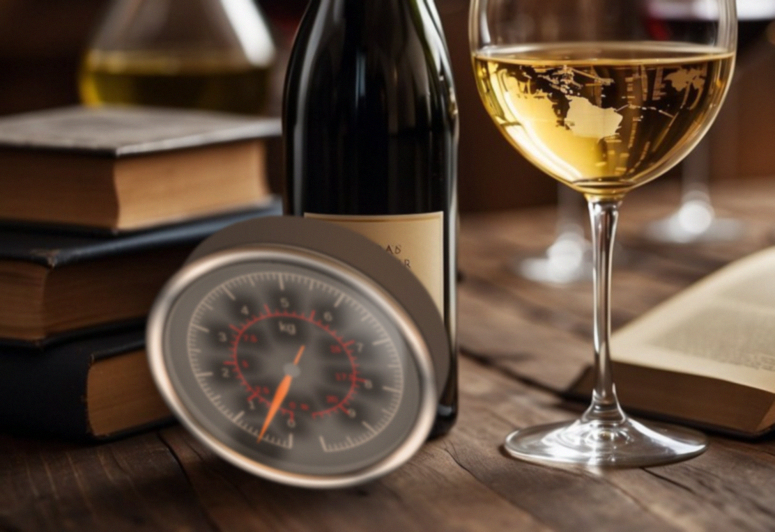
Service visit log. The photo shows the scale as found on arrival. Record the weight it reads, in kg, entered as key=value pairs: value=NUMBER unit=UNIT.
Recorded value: value=0.5 unit=kg
